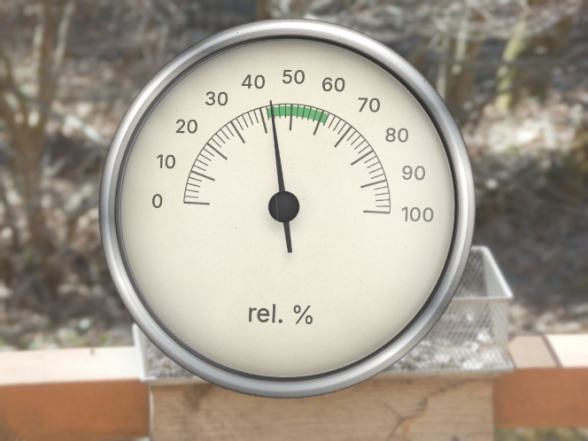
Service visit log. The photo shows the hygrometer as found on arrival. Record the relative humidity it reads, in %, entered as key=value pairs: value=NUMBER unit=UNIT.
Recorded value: value=44 unit=%
